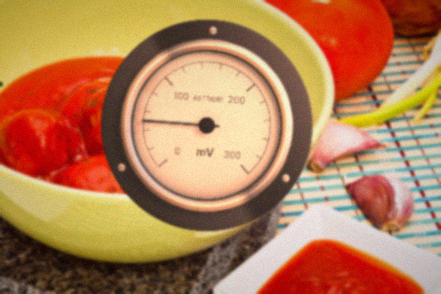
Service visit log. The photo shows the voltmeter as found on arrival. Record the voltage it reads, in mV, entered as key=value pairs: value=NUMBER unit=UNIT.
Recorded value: value=50 unit=mV
